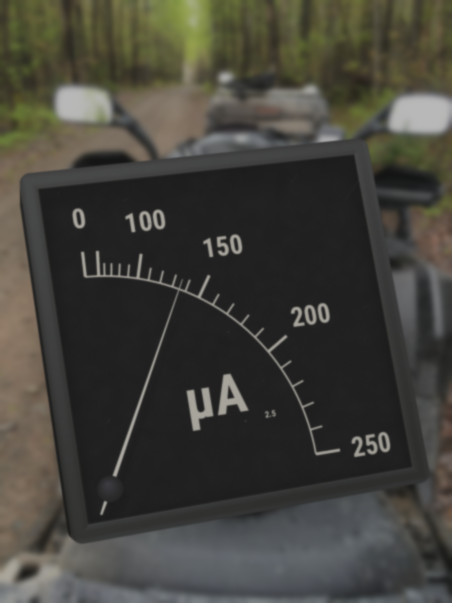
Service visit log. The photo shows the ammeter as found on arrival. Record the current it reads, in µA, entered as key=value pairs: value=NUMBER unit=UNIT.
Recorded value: value=135 unit=µA
